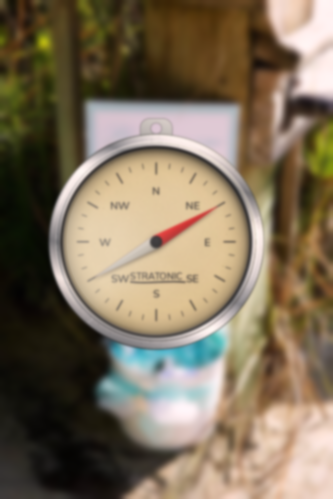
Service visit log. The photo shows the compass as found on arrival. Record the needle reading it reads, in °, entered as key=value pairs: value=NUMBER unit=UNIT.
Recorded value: value=60 unit=°
